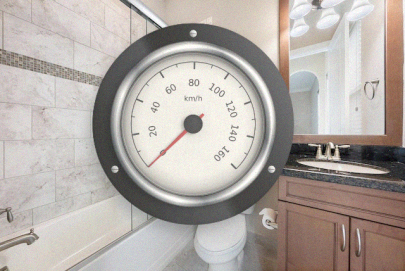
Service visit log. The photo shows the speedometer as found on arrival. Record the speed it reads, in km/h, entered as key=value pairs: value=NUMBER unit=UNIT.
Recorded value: value=0 unit=km/h
